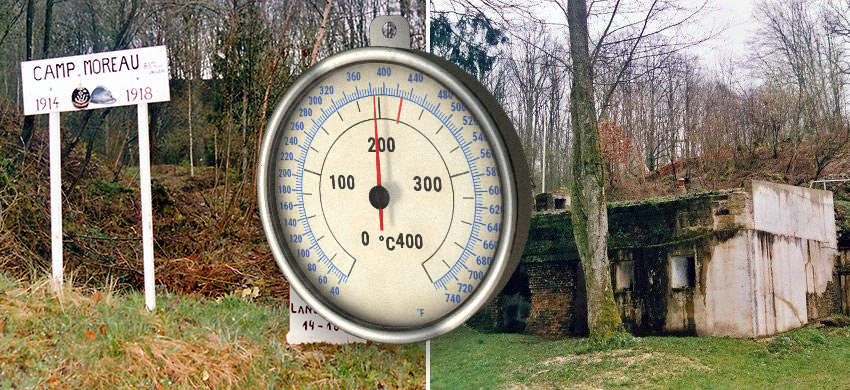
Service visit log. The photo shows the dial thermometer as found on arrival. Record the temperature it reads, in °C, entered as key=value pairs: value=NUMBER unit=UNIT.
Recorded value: value=200 unit=°C
